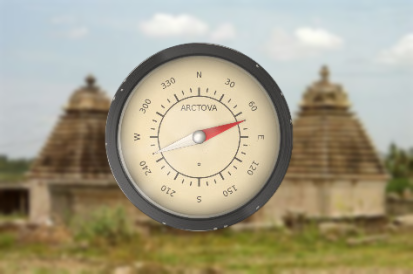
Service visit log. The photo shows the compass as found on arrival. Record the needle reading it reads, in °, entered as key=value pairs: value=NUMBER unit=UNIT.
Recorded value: value=70 unit=°
